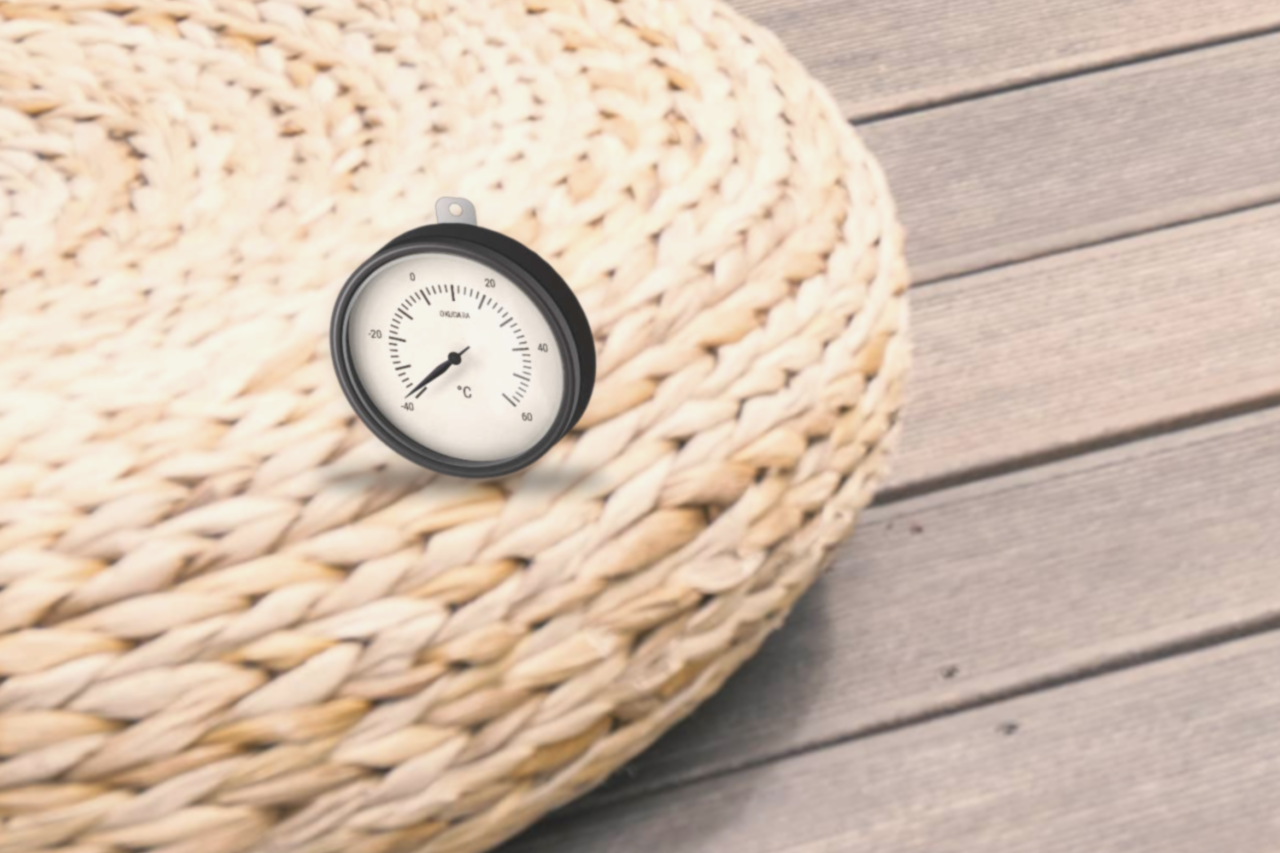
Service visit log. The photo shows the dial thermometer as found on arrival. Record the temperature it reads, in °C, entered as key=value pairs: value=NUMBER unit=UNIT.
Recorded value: value=-38 unit=°C
